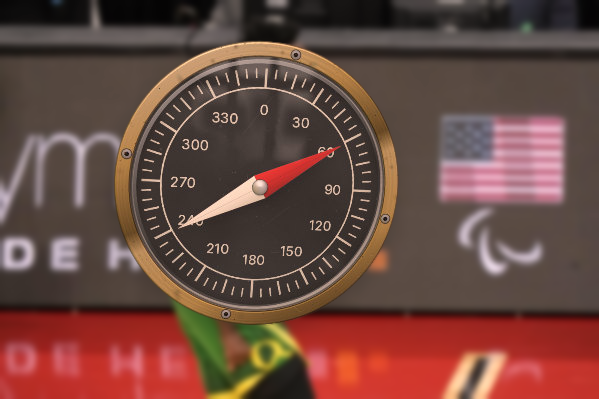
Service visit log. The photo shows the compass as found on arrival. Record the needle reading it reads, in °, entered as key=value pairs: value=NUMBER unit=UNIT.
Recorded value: value=60 unit=°
